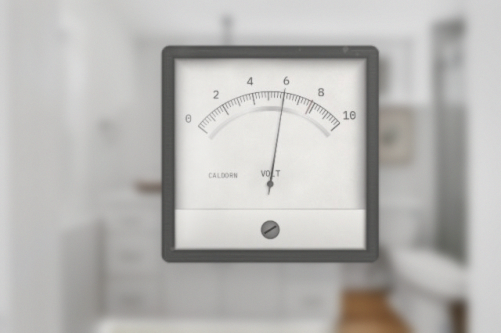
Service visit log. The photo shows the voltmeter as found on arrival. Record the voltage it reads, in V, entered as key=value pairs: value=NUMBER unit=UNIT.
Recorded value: value=6 unit=V
